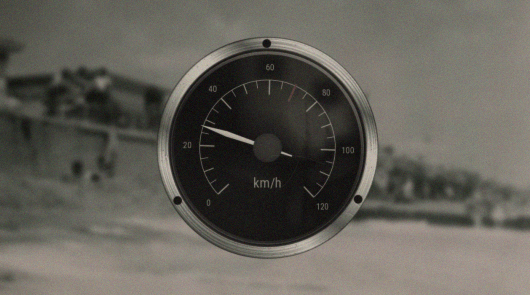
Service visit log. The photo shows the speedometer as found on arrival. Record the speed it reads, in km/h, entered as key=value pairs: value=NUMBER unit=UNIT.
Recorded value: value=27.5 unit=km/h
